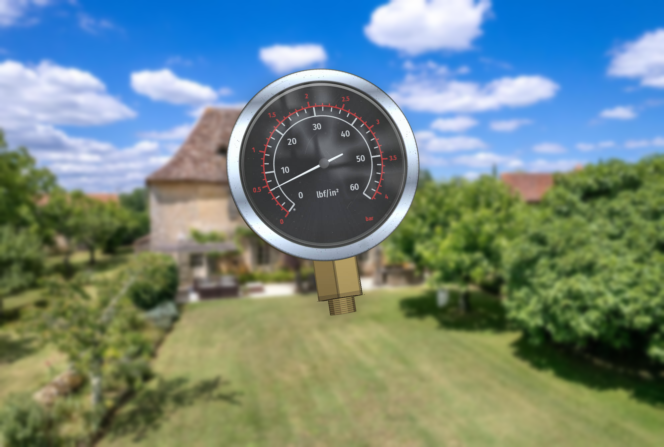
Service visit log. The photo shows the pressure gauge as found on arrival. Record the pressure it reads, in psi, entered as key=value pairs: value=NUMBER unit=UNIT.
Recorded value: value=6 unit=psi
